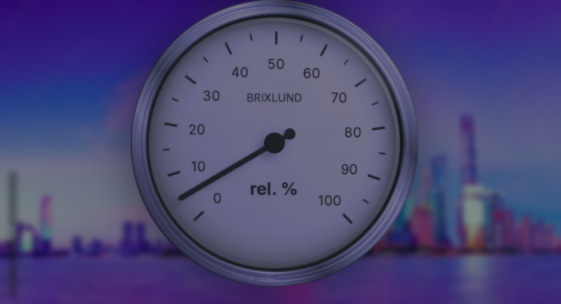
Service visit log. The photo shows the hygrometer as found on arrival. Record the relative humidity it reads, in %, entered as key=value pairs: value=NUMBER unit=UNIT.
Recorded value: value=5 unit=%
